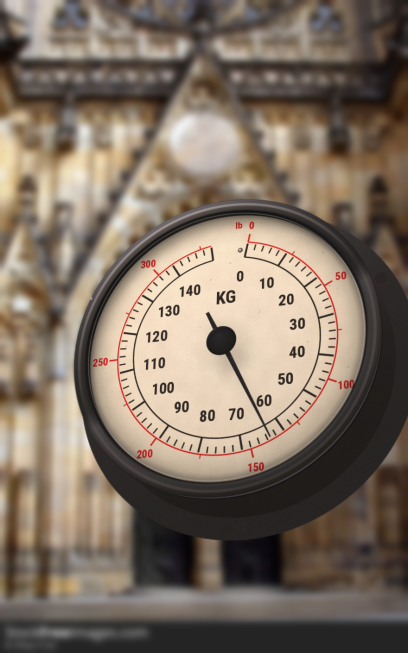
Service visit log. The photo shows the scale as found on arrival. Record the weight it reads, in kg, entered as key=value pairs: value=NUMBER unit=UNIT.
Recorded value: value=63 unit=kg
